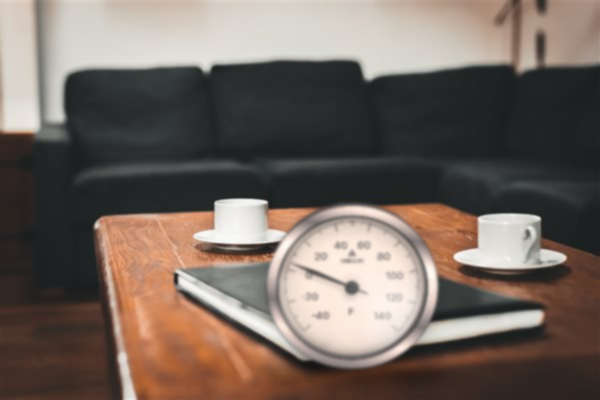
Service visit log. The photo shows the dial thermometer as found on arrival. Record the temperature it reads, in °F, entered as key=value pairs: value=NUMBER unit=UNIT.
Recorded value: value=5 unit=°F
